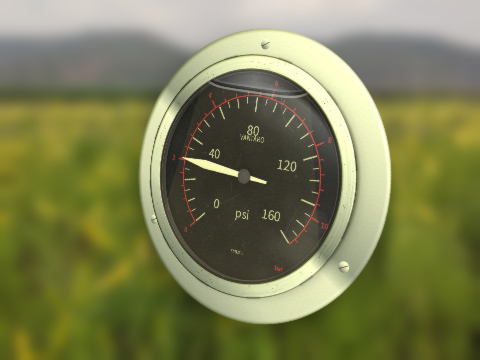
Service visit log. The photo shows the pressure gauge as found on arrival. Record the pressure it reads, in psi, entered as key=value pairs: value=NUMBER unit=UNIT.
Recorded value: value=30 unit=psi
